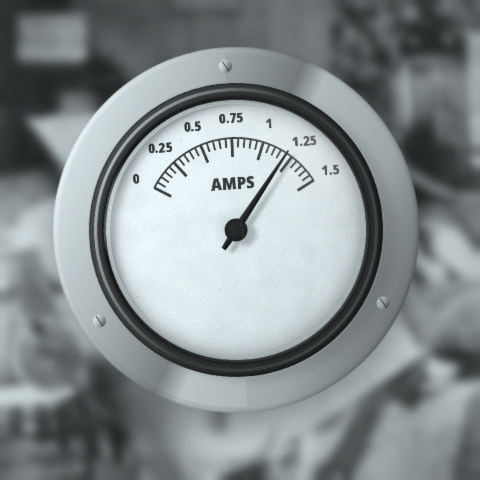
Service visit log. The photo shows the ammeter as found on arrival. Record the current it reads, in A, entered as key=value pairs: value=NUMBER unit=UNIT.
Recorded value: value=1.2 unit=A
